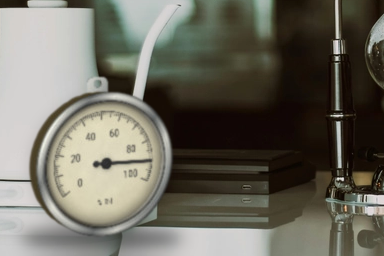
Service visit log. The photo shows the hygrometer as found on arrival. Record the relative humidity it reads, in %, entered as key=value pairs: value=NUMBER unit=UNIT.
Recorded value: value=90 unit=%
